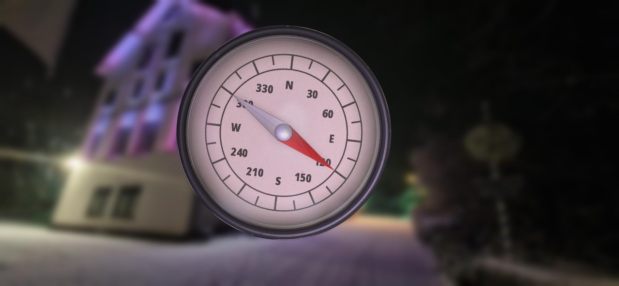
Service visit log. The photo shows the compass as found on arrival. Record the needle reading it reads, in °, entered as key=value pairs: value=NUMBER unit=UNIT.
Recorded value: value=120 unit=°
